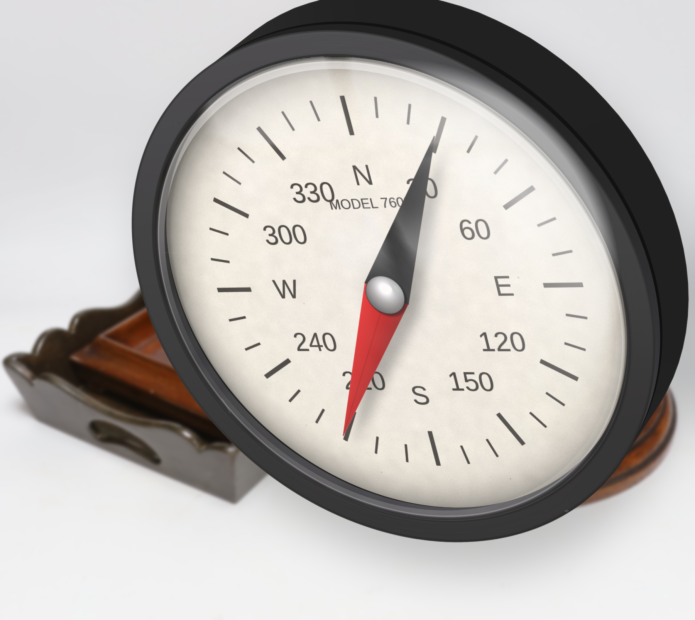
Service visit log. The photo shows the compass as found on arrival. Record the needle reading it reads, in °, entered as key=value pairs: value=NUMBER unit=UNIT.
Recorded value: value=210 unit=°
